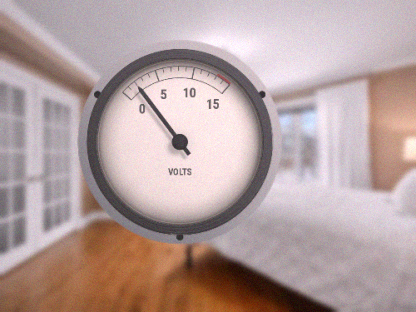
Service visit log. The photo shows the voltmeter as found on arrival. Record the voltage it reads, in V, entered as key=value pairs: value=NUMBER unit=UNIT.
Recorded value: value=2 unit=V
